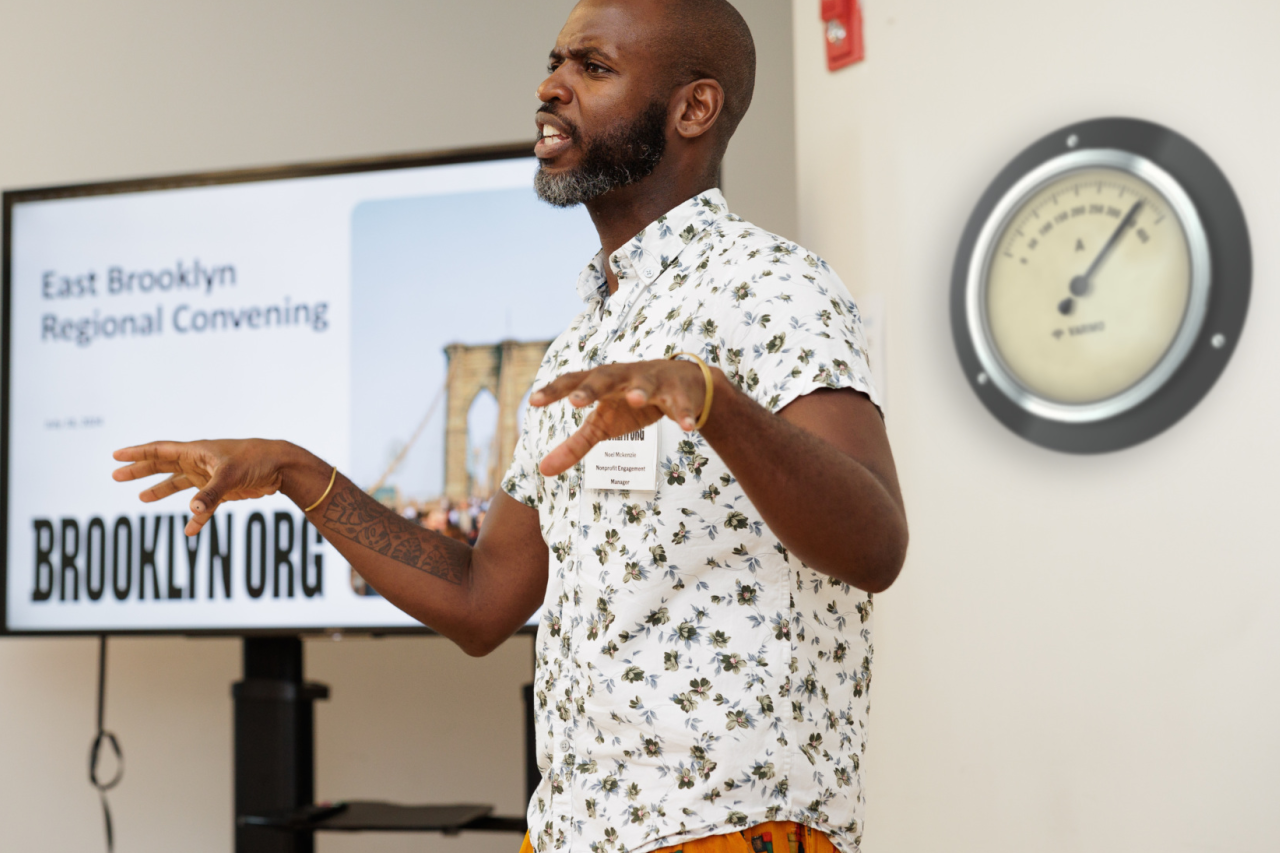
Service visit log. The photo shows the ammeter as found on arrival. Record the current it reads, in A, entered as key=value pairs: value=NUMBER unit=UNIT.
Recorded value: value=350 unit=A
